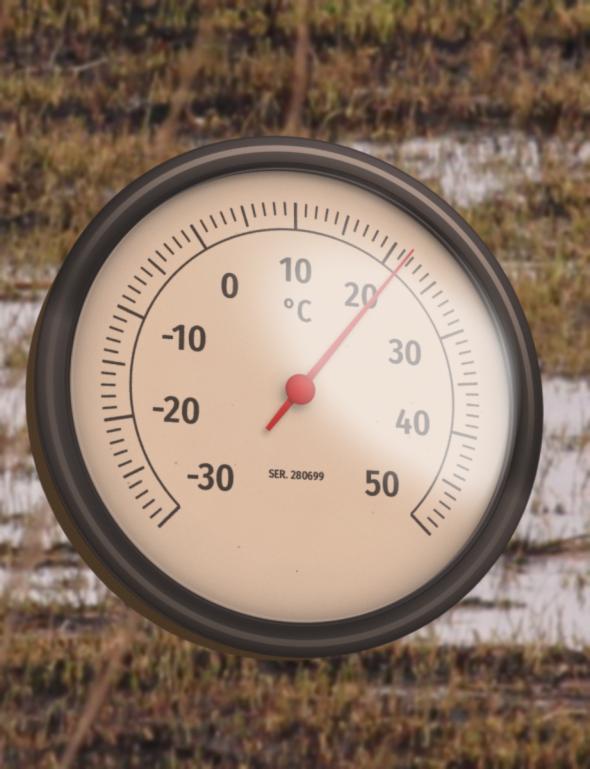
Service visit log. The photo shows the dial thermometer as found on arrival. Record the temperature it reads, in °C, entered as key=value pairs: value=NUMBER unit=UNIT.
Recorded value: value=21.5 unit=°C
